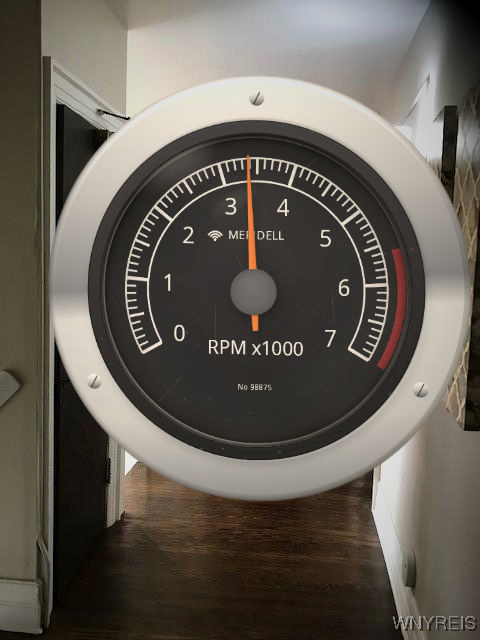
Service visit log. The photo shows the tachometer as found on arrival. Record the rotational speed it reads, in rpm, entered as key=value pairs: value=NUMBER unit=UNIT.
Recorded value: value=3400 unit=rpm
